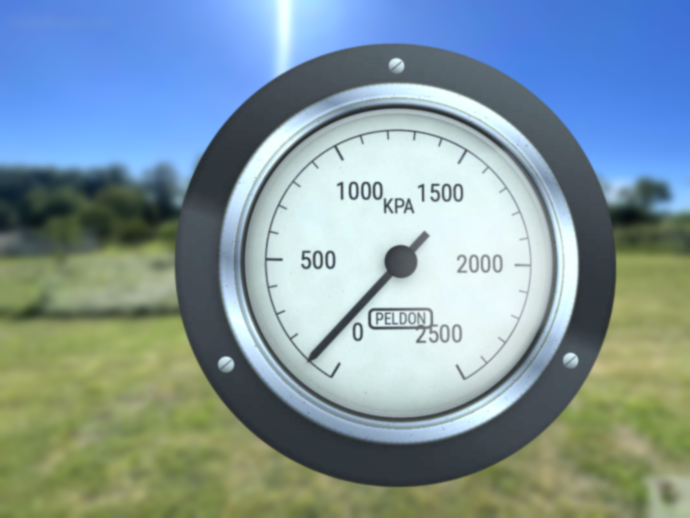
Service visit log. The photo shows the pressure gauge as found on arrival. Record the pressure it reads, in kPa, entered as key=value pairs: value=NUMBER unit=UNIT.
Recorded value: value=100 unit=kPa
